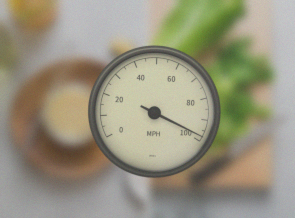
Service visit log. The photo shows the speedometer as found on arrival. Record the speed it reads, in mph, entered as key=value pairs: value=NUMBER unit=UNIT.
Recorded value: value=97.5 unit=mph
